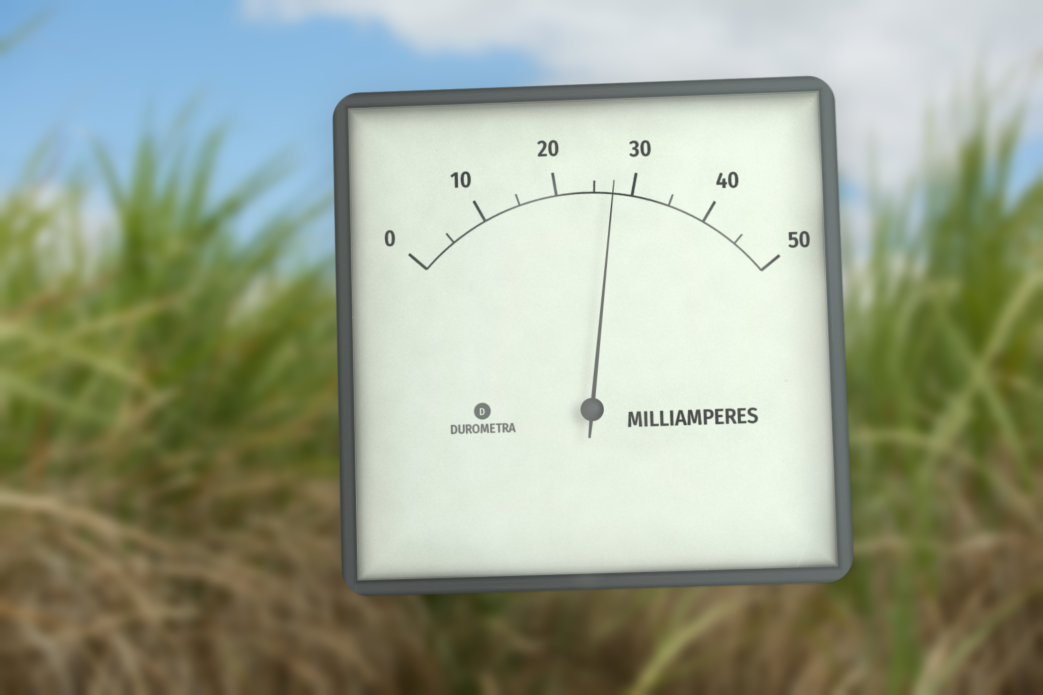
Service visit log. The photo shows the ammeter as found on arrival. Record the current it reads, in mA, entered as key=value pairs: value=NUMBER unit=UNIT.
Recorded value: value=27.5 unit=mA
